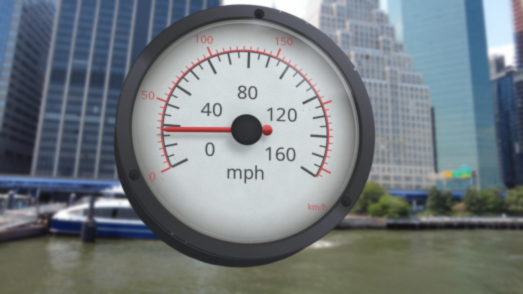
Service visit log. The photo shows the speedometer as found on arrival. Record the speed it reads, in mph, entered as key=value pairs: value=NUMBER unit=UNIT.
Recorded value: value=17.5 unit=mph
